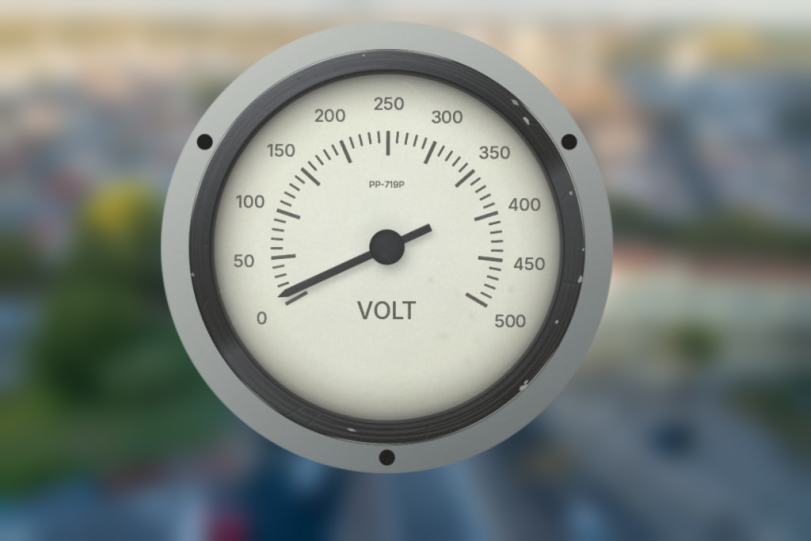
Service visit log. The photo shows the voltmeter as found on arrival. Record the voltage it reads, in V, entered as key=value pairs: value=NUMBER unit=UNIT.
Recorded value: value=10 unit=V
